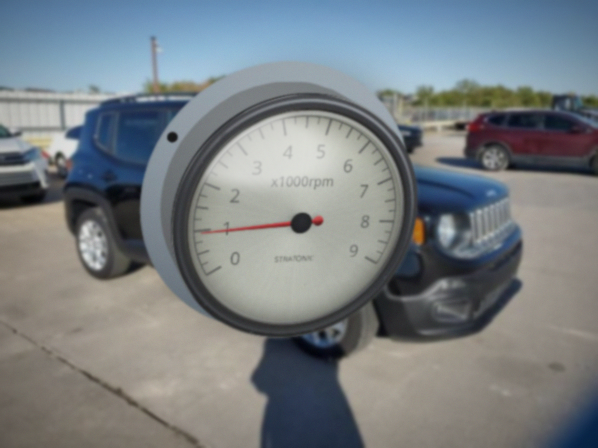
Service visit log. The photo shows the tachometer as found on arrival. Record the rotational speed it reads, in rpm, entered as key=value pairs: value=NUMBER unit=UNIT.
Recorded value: value=1000 unit=rpm
